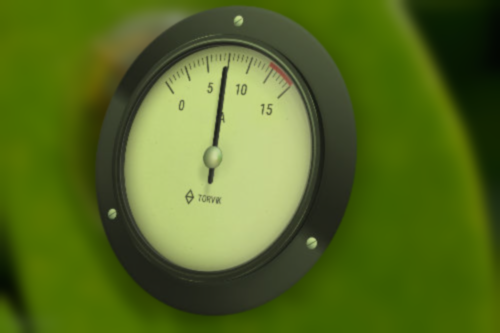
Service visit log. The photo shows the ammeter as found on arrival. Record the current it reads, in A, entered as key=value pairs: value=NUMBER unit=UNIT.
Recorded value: value=7.5 unit=A
